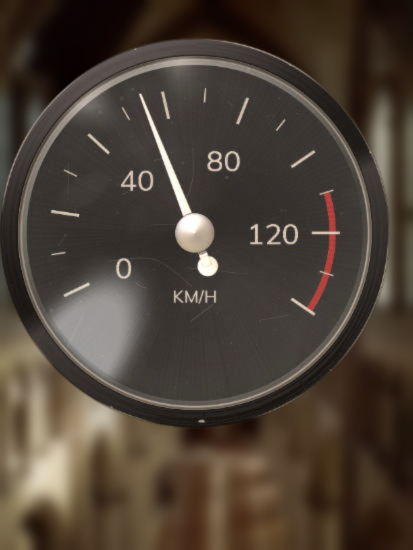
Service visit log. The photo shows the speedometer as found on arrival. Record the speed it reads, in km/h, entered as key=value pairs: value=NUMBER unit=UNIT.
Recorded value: value=55 unit=km/h
